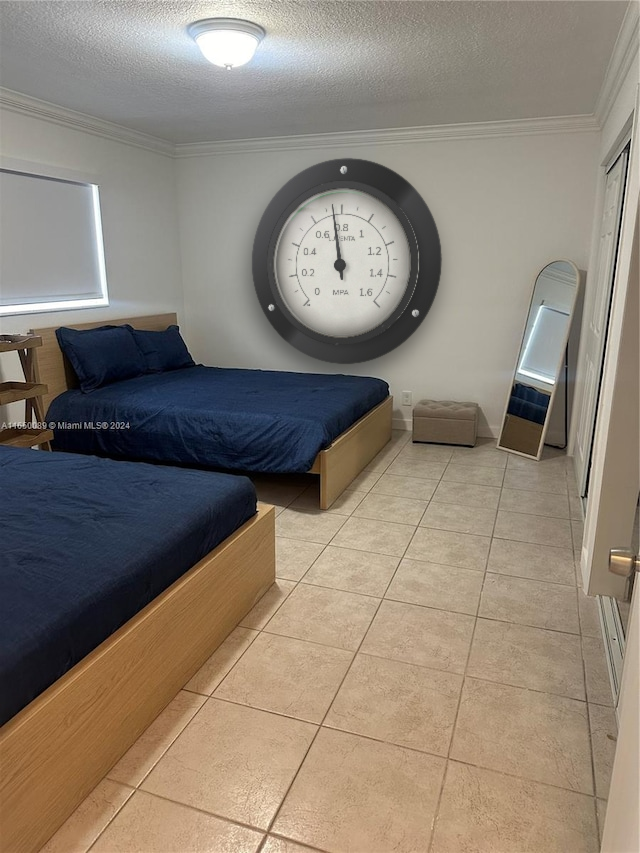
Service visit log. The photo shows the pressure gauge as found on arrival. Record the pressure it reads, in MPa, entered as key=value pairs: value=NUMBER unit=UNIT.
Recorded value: value=0.75 unit=MPa
